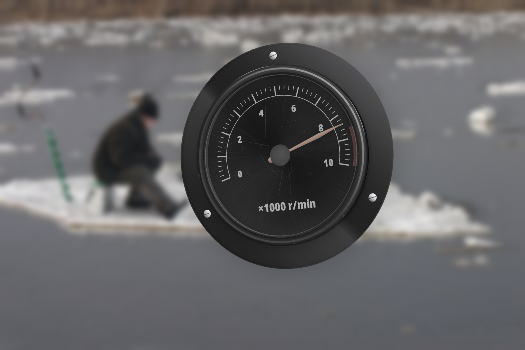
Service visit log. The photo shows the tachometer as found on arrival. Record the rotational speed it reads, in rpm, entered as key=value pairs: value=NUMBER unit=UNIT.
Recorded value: value=8400 unit=rpm
